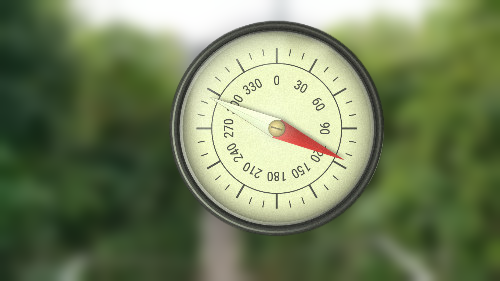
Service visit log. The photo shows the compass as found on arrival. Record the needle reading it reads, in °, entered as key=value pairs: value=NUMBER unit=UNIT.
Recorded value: value=115 unit=°
